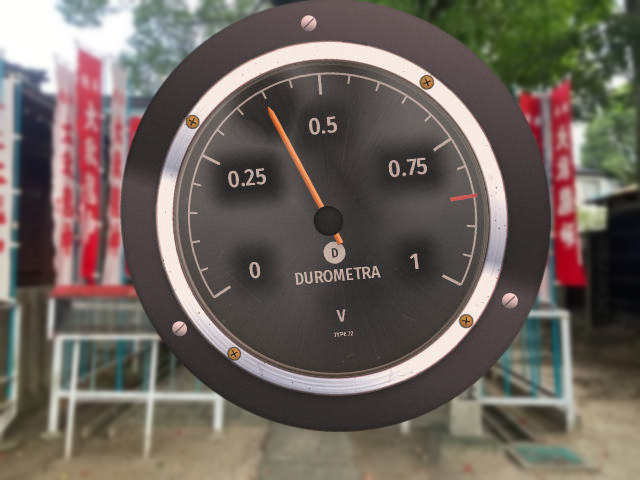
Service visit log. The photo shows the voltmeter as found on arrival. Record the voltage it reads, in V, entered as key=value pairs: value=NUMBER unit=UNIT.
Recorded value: value=0.4 unit=V
